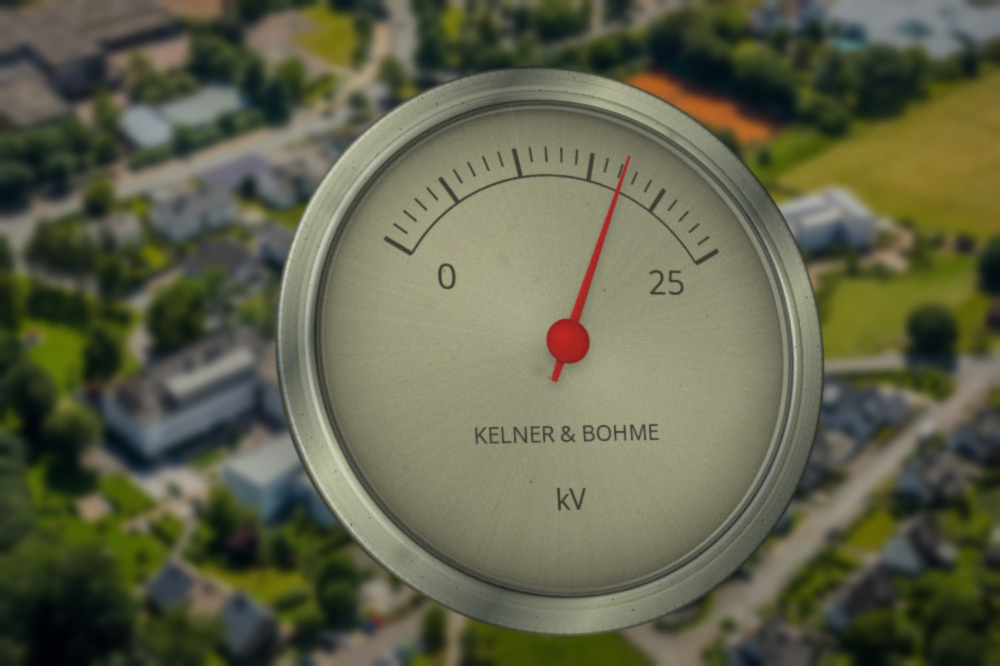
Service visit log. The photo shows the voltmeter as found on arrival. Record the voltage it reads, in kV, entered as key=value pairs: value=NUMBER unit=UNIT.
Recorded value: value=17 unit=kV
